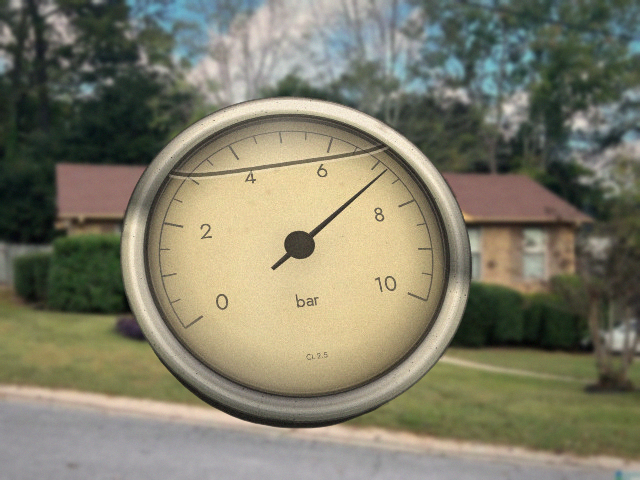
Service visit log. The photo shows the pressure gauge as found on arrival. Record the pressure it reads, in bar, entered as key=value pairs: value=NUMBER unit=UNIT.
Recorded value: value=7.25 unit=bar
